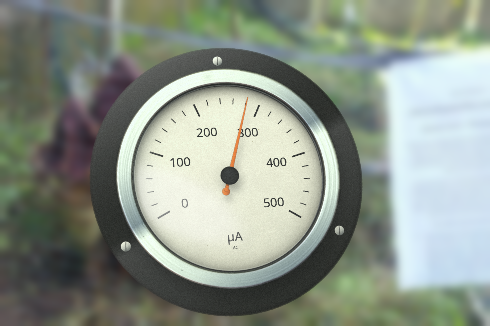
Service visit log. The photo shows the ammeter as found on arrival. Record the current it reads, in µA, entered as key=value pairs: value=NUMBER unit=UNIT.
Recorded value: value=280 unit=µA
